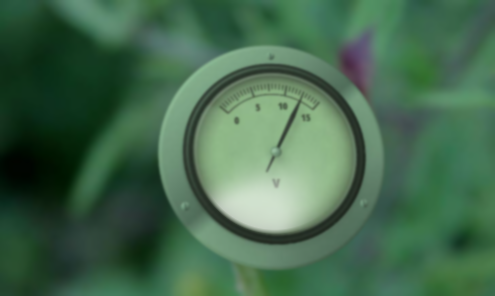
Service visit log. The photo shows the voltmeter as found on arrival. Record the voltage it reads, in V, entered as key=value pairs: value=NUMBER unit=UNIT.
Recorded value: value=12.5 unit=V
